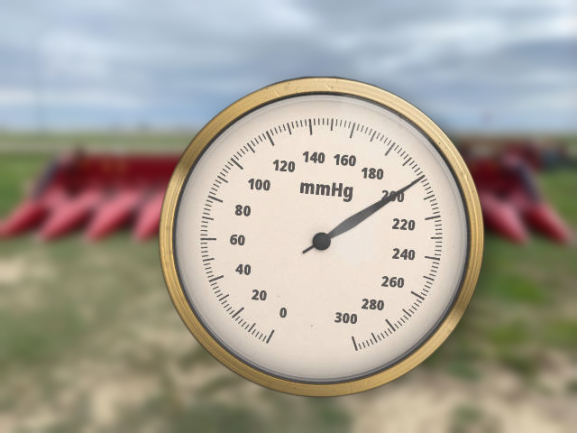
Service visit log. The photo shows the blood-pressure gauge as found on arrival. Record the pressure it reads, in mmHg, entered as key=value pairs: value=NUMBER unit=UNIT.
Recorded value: value=200 unit=mmHg
